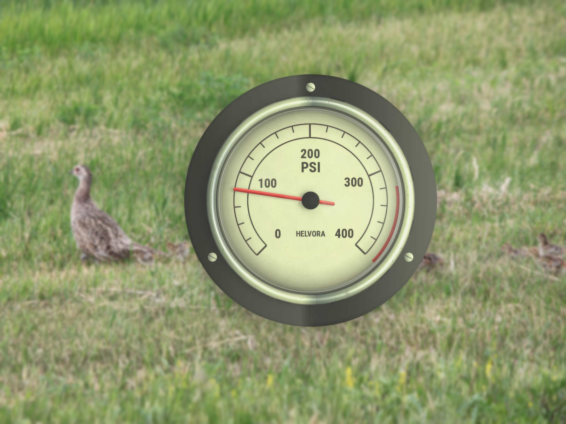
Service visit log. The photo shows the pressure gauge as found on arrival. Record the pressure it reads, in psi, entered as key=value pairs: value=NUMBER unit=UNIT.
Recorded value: value=80 unit=psi
